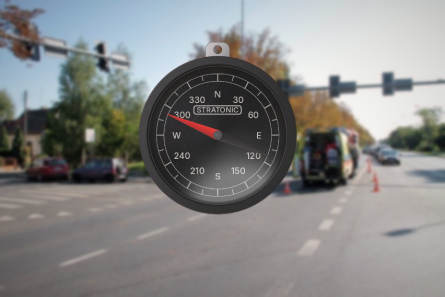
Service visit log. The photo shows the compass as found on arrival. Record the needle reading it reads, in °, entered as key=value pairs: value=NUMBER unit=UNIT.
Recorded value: value=292.5 unit=°
